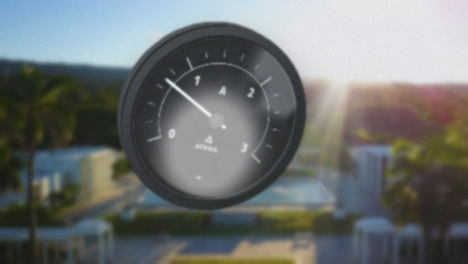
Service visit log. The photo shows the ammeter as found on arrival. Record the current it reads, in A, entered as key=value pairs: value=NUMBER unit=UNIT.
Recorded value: value=0.7 unit=A
